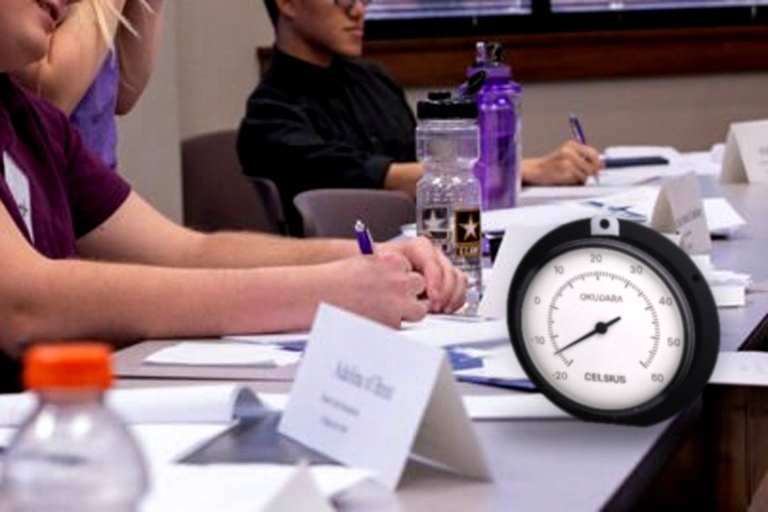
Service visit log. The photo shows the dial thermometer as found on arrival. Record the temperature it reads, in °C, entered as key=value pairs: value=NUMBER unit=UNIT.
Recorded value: value=-15 unit=°C
